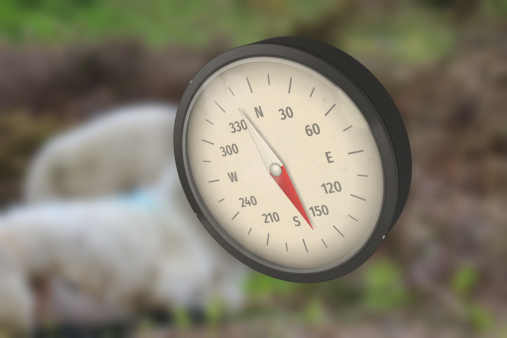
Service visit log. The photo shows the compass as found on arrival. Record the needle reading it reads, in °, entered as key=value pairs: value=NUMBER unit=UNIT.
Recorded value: value=165 unit=°
